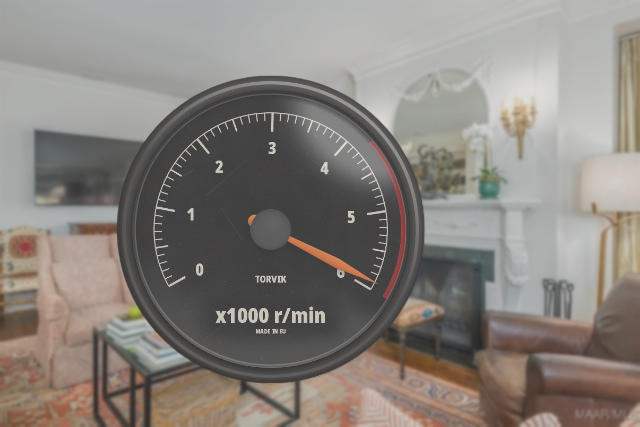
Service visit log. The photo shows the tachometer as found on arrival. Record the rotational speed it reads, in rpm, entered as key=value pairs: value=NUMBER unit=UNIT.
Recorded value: value=5900 unit=rpm
